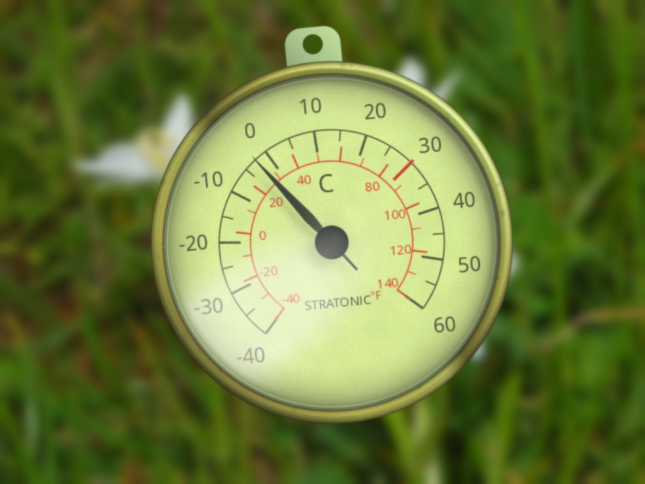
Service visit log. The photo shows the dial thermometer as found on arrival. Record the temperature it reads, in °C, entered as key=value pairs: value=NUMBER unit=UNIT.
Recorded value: value=-2.5 unit=°C
